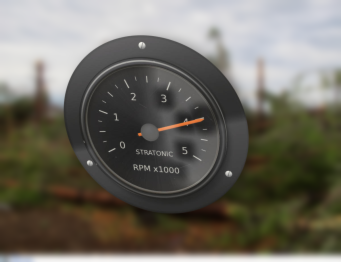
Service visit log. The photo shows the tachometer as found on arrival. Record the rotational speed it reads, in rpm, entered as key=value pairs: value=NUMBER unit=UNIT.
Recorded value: value=4000 unit=rpm
